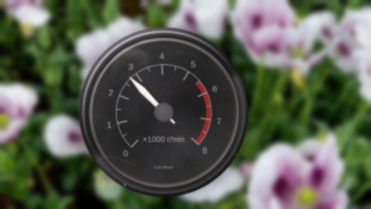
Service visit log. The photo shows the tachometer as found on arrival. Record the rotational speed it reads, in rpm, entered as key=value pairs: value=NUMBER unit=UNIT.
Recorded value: value=2750 unit=rpm
